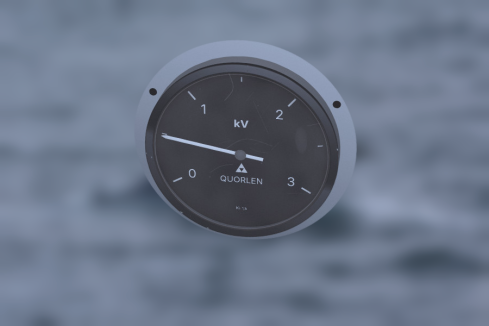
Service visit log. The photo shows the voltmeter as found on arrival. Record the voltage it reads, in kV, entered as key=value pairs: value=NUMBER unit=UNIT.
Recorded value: value=0.5 unit=kV
